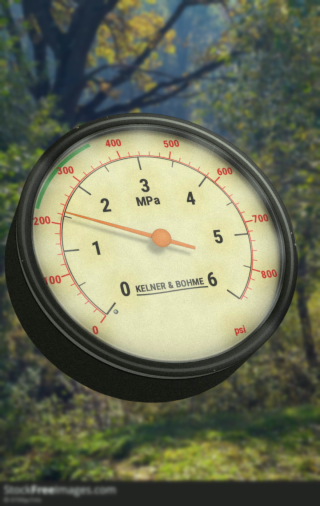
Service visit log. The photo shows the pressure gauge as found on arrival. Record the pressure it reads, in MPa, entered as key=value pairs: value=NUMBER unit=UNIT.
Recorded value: value=1.5 unit=MPa
